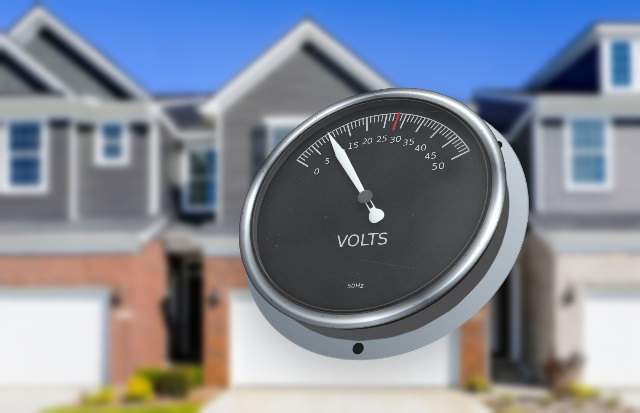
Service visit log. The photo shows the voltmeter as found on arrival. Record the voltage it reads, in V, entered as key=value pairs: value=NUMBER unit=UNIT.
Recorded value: value=10 unit=V
